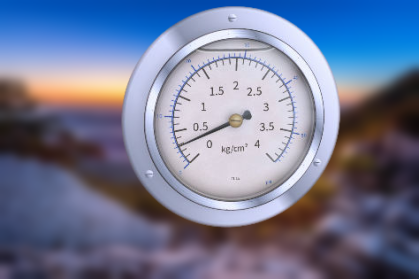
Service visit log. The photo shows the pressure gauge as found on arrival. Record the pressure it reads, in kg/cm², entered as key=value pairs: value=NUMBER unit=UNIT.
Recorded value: value=0.3 unit=kg/cm²
